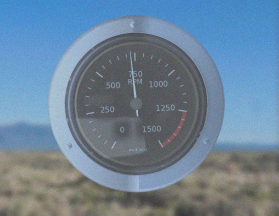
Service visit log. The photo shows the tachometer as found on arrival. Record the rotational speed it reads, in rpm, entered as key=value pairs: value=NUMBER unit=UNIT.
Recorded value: value=725 unit=rpm
